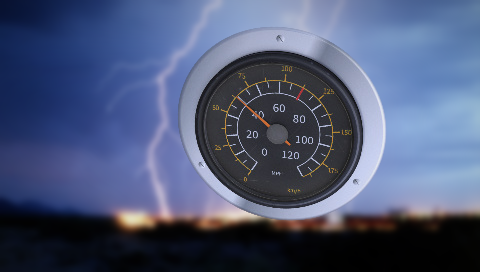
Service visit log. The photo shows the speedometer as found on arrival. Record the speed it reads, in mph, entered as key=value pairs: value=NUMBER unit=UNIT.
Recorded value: value=40 unit=mph
